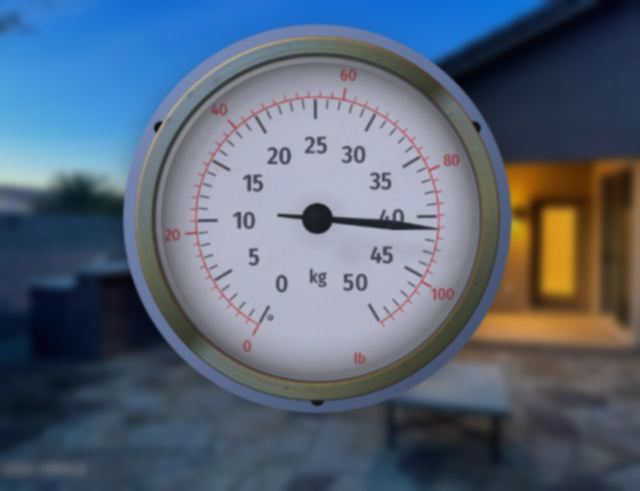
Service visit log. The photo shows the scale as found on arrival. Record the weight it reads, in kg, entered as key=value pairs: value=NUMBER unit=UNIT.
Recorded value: value=41 unit=kg
